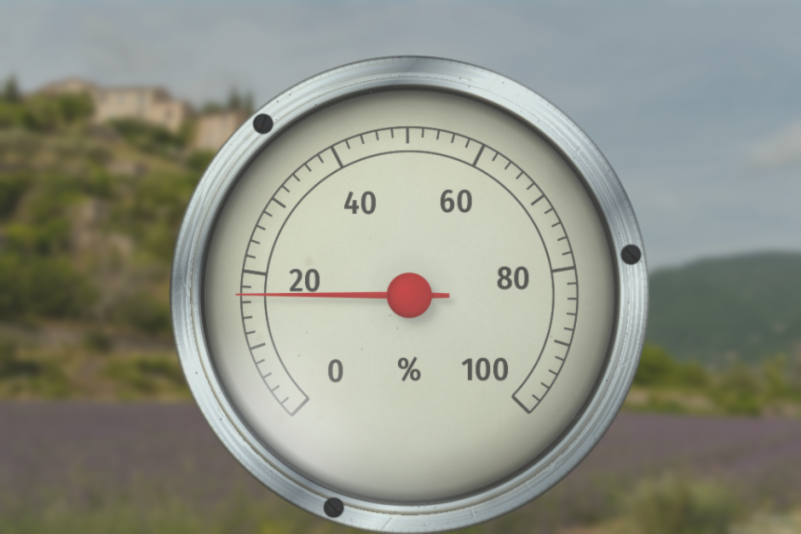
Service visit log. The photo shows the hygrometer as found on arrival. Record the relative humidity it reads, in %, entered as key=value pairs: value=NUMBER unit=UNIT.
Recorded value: value=17 unit=%
